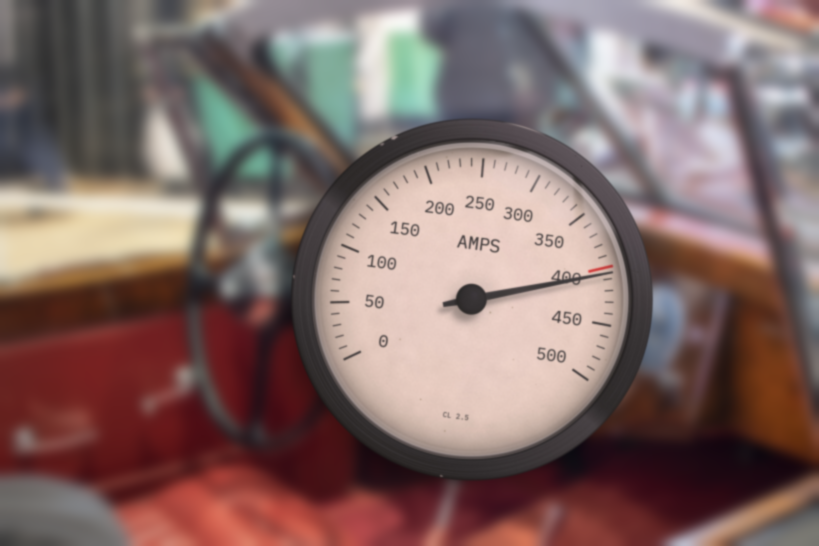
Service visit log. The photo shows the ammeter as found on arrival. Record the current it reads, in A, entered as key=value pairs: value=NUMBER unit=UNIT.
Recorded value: value=405 unit=A
